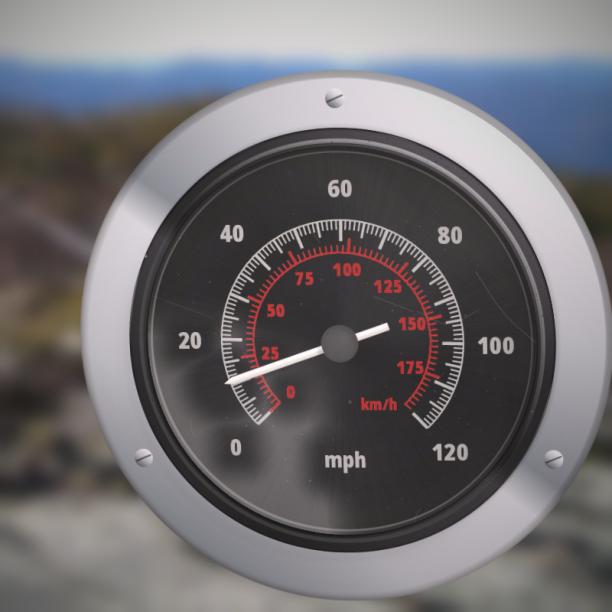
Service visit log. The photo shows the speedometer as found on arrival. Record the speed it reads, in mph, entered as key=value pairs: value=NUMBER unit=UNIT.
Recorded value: value=11 unit=mph
